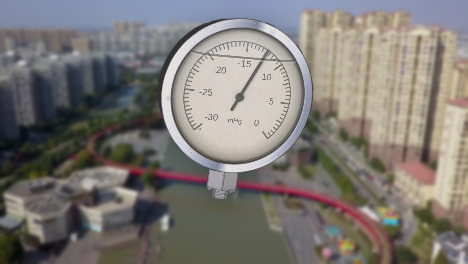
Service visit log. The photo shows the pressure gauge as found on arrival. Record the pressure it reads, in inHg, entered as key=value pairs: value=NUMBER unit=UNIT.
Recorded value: value=-12.5 unit=inHg
